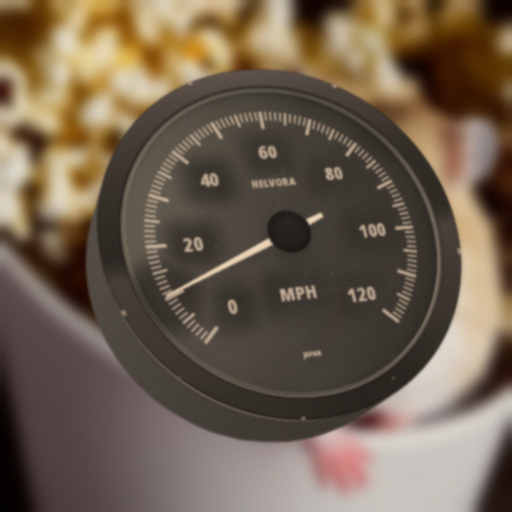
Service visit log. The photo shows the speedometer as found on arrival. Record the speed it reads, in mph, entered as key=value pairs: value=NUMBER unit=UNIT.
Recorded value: value=10 unit=mph
